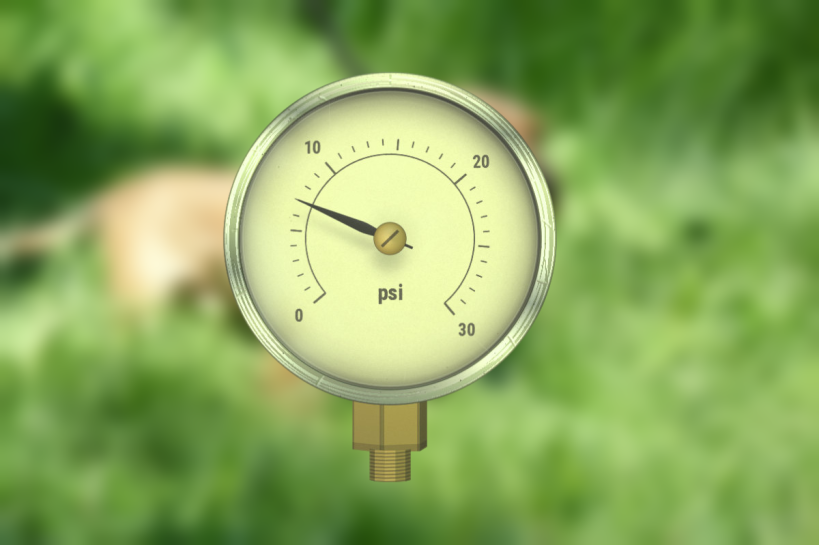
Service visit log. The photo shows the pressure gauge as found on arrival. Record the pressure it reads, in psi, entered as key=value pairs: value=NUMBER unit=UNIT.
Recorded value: value=7 unit=psi
